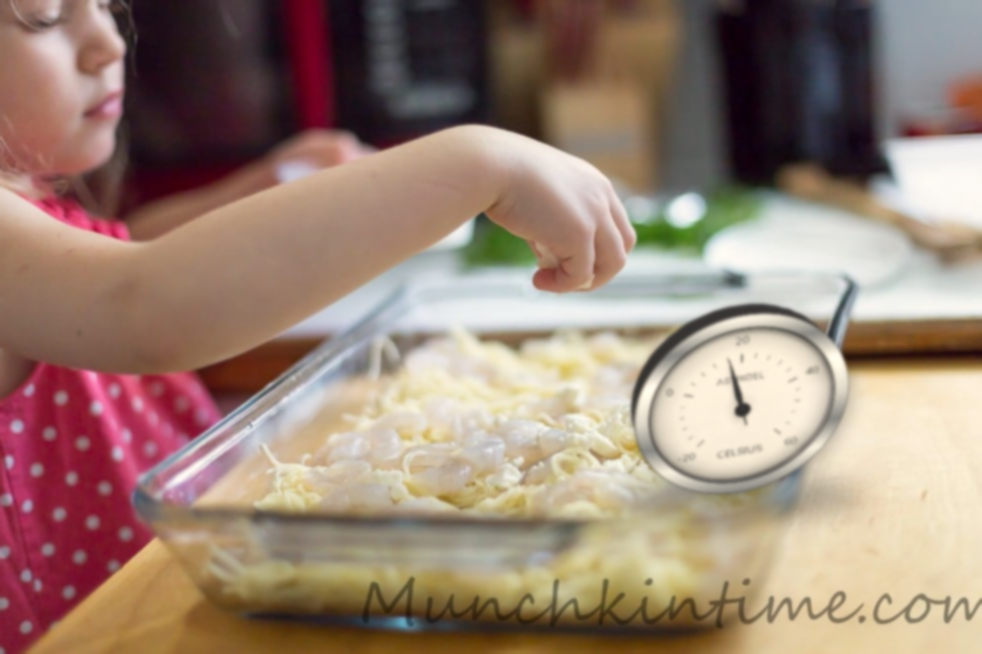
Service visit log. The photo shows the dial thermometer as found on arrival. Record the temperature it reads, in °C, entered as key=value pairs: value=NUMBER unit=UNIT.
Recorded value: value=16 unit=°C
